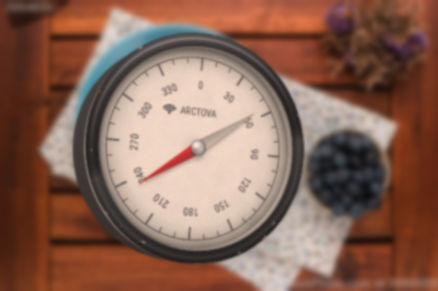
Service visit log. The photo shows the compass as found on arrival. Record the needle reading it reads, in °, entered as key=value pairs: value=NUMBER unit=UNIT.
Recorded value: value=235 unit=°
